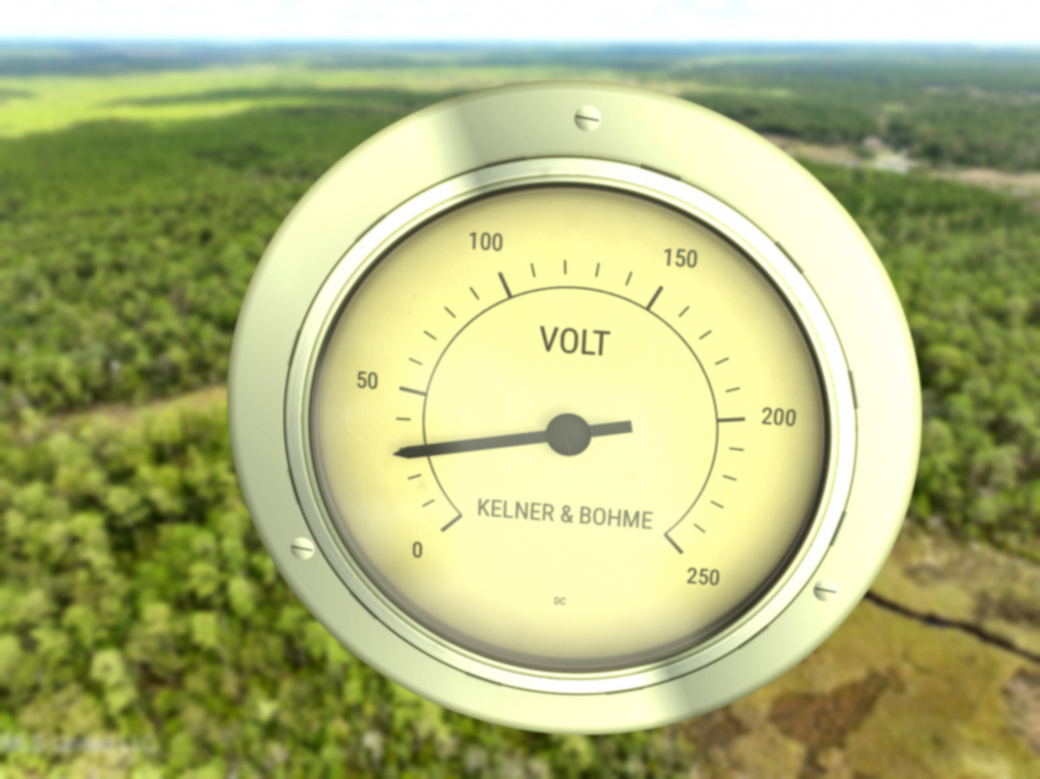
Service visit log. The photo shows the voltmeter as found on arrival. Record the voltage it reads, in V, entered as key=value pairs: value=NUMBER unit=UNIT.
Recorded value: value=30 unit=V
